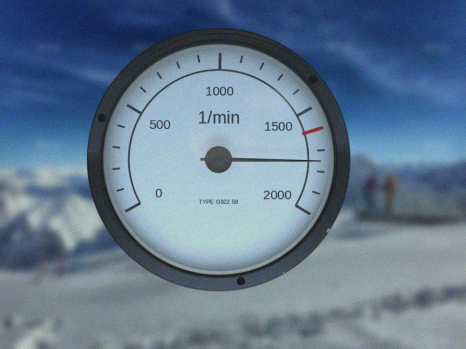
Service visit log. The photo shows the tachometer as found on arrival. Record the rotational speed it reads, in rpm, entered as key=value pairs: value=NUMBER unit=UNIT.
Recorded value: value=1750 unit=rpm
